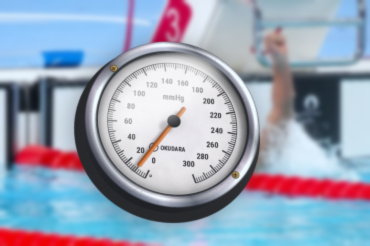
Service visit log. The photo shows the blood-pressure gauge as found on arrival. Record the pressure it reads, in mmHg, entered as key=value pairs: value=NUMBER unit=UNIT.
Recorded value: value=10 unit=mmHg
